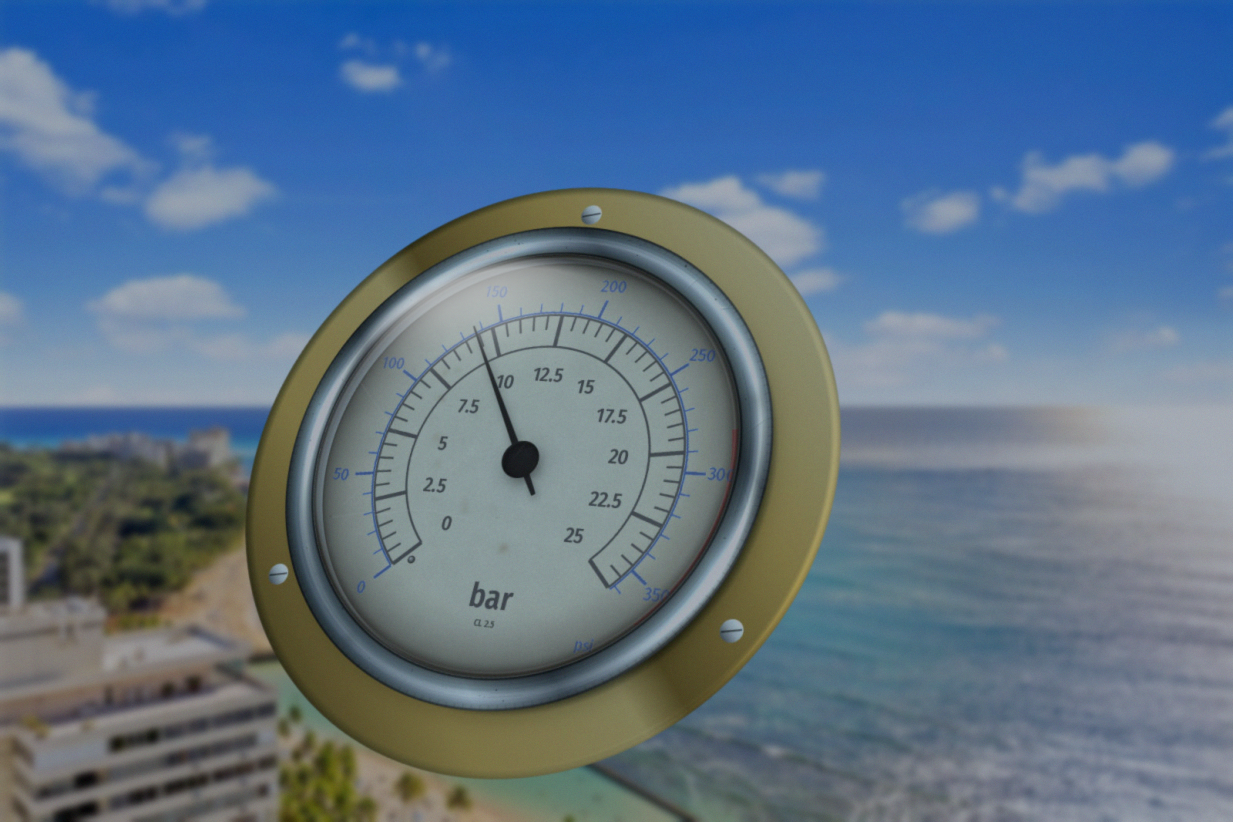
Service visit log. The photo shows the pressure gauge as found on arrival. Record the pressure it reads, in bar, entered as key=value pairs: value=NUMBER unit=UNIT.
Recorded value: value=9.5 unit=bar
